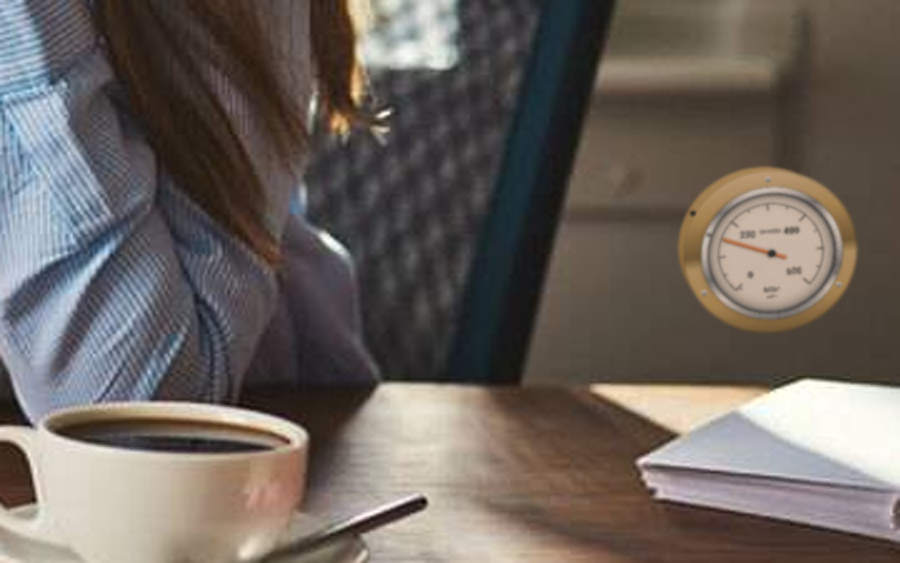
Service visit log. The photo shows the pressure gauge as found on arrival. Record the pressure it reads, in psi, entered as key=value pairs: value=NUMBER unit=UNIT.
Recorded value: value=150 unit=psi
